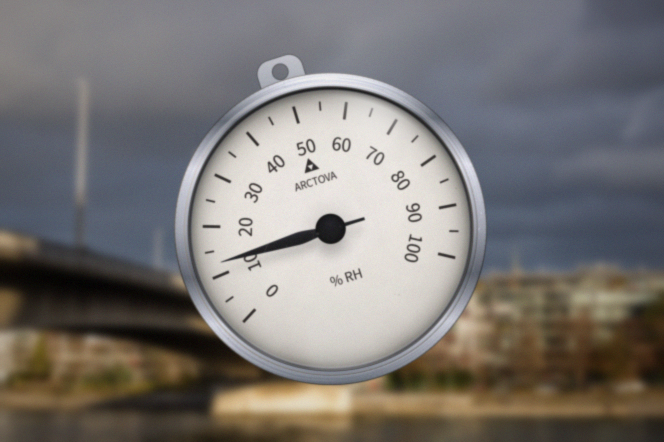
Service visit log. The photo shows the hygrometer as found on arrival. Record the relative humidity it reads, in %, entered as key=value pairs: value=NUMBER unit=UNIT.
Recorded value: value=12.5 unit=%
